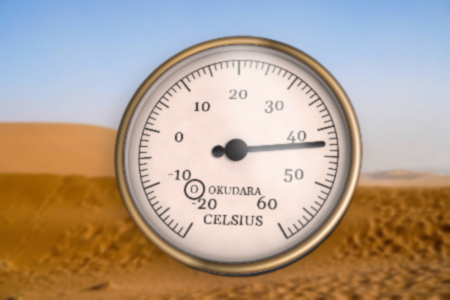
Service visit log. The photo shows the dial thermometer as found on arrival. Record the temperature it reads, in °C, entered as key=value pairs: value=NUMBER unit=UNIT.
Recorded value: value=43 unit=°C
